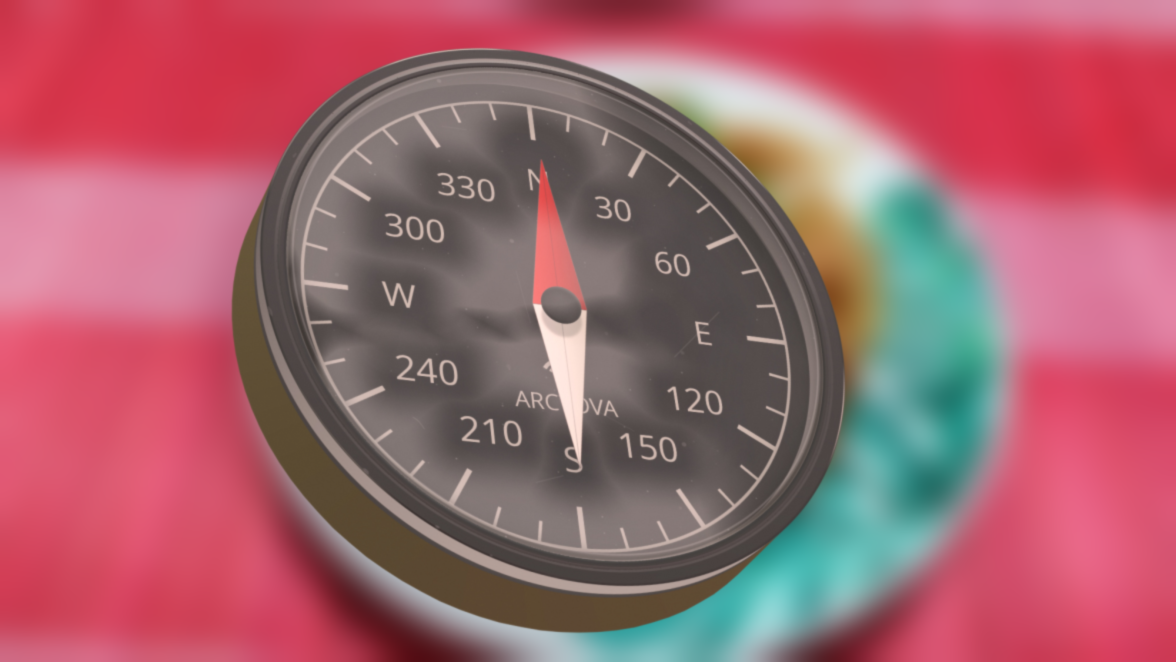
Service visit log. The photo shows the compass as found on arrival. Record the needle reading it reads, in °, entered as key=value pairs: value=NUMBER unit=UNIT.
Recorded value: value=0 unit=°
